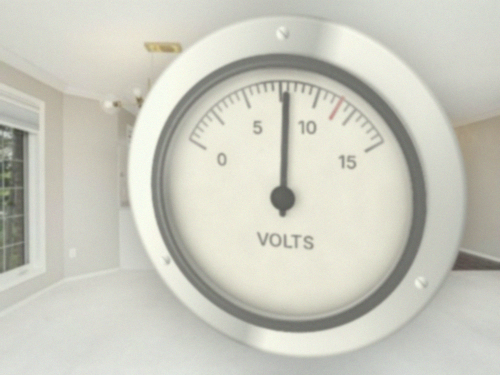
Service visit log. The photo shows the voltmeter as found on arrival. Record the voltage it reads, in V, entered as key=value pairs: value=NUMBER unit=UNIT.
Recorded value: value=8 unit=V
